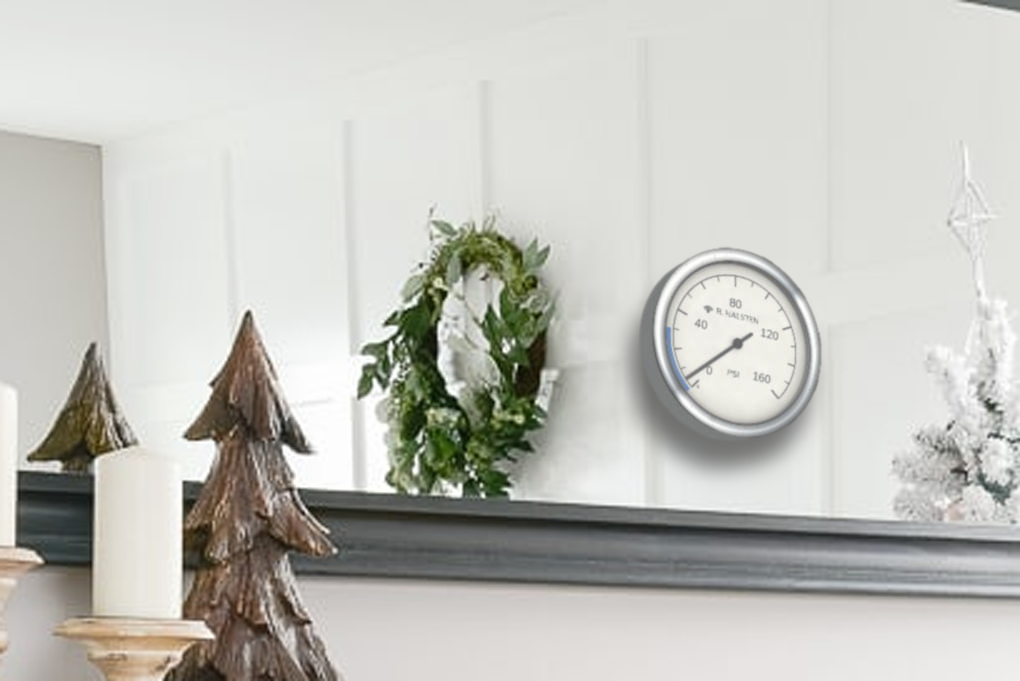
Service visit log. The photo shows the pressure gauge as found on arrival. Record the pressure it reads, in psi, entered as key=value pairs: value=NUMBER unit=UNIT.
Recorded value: value=5 unit=psi
